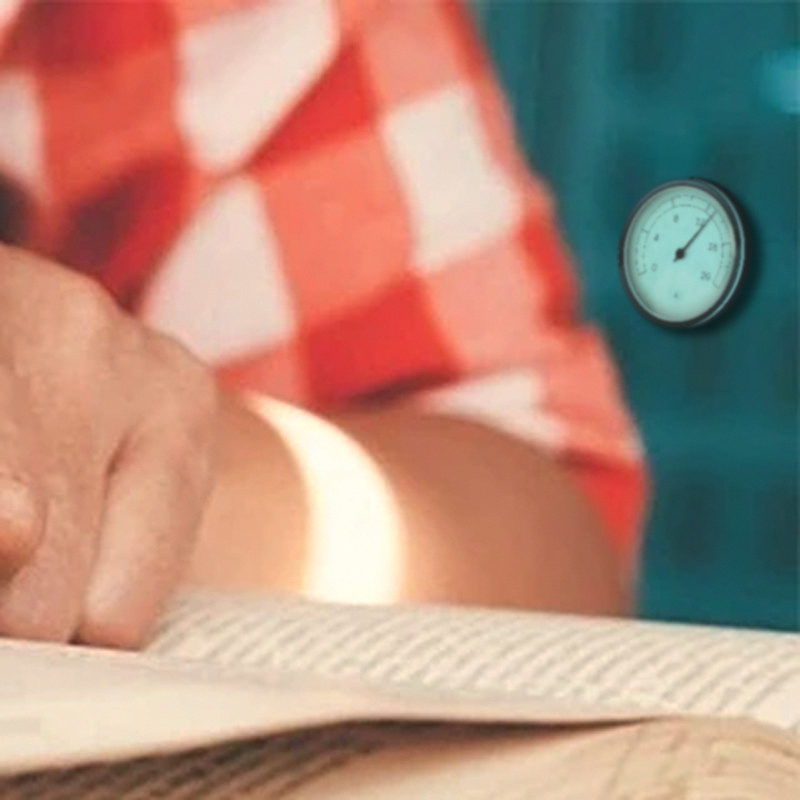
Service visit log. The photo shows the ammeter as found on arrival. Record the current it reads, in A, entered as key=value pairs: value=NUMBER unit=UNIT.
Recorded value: value=13 unit=A
